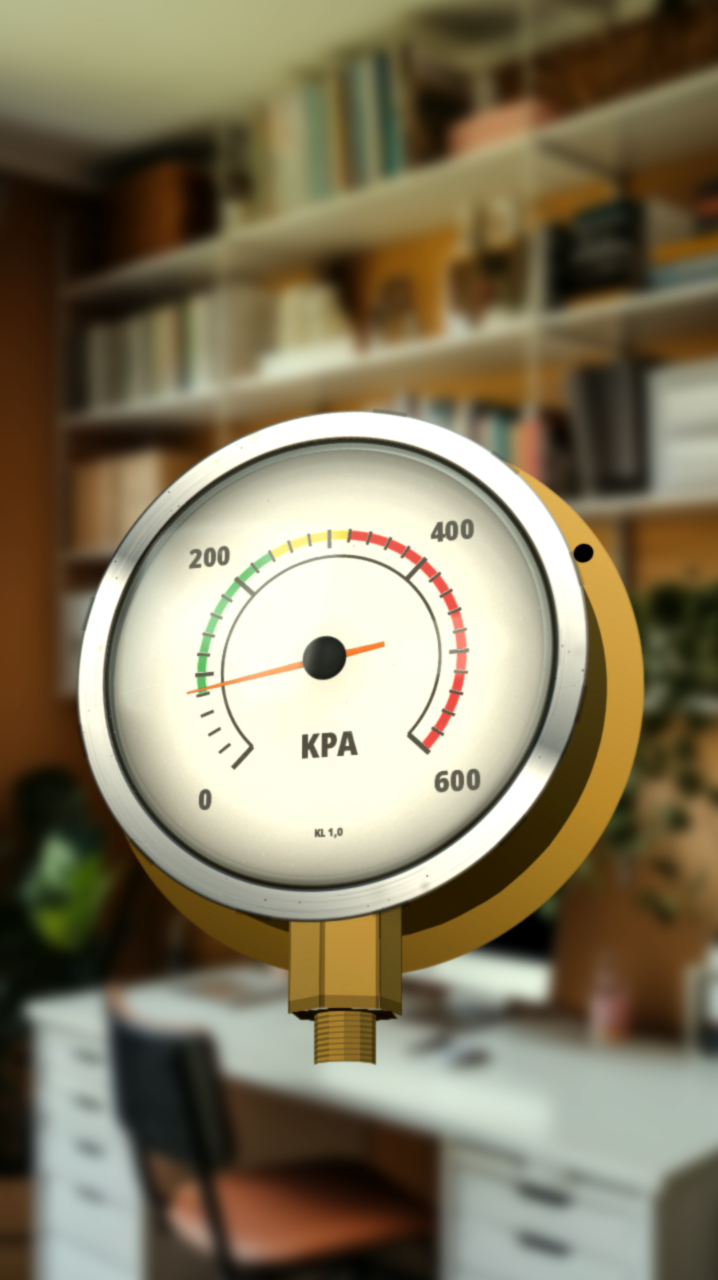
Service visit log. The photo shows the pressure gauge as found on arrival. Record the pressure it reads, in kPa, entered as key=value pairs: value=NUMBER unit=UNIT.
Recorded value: value=80 unit=kPa
